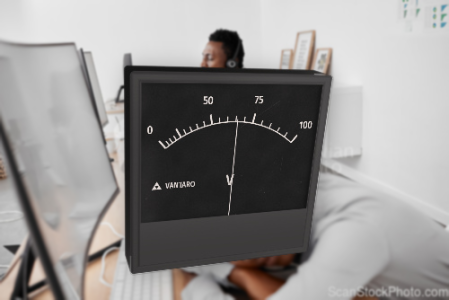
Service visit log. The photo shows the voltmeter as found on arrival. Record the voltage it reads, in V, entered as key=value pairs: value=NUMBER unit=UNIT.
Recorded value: value=65 unit=V
